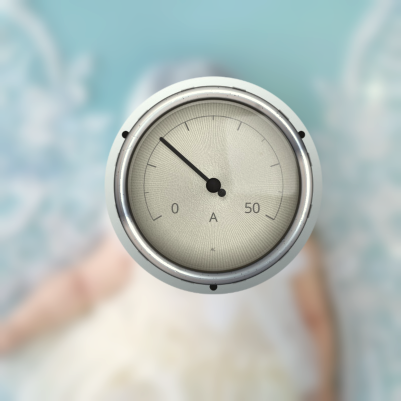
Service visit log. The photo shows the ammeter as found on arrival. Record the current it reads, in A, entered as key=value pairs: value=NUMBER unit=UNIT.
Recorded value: value=15 unit=A
